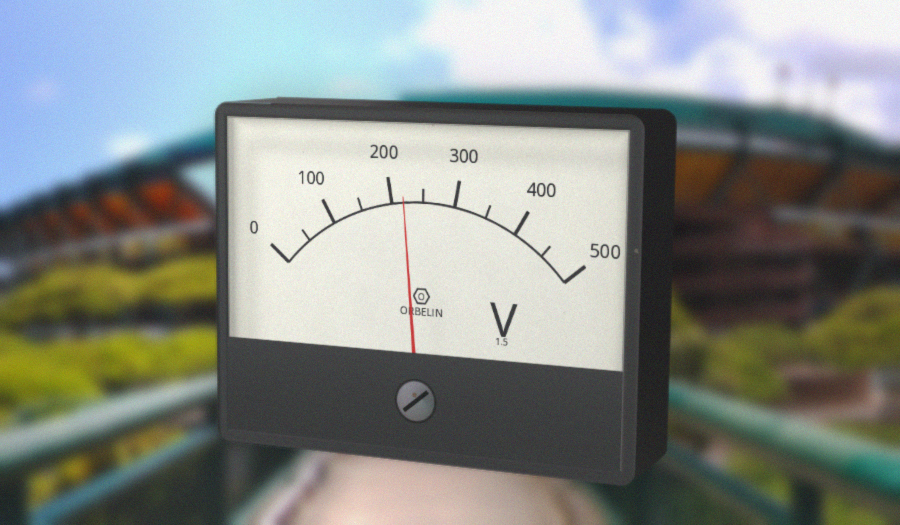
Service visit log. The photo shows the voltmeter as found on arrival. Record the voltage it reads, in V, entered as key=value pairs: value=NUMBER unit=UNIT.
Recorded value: value=225 unit=V
